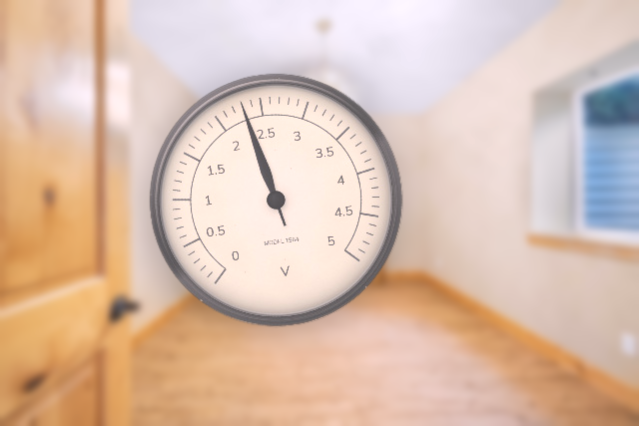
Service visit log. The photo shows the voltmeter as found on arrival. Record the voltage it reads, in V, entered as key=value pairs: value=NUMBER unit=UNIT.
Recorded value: value=2.3 unit=V
